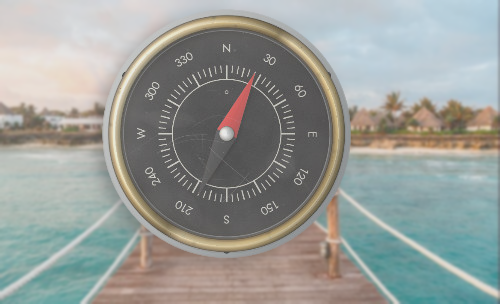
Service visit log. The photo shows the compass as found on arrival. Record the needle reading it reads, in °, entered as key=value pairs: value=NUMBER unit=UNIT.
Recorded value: value=25 unit=°
